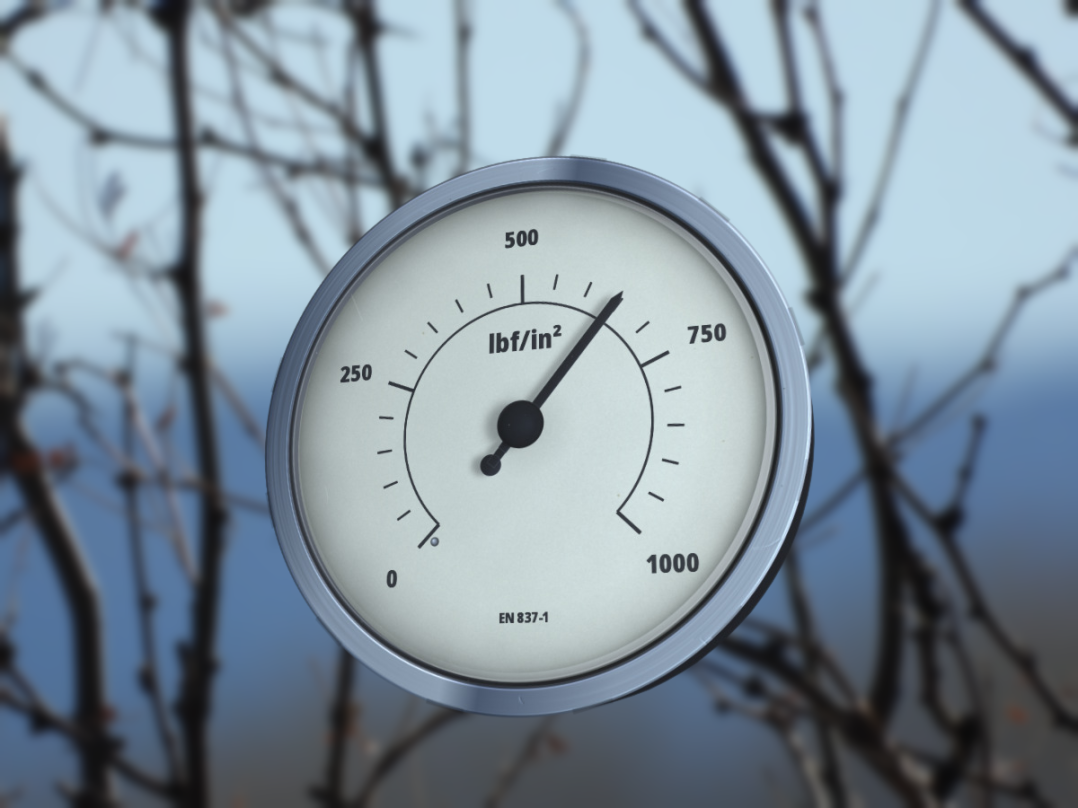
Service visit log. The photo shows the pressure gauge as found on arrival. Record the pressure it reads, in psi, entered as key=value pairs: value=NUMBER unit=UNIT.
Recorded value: value=650 unit=psi
